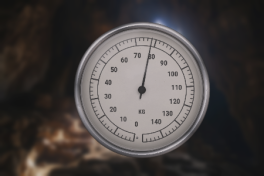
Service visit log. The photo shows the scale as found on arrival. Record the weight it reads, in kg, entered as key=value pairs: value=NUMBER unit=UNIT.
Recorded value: value=78 unit=kg
